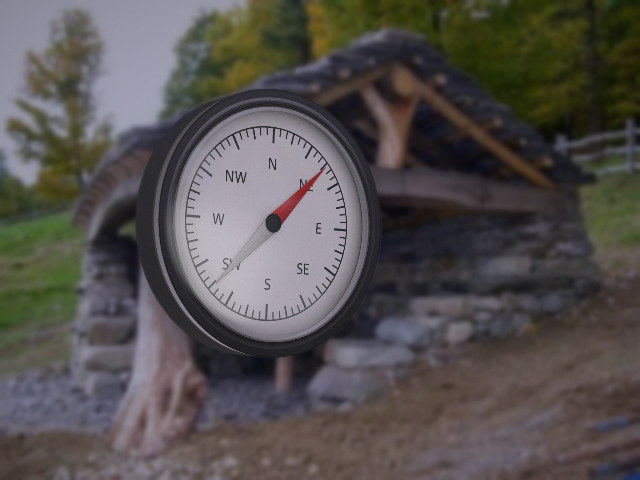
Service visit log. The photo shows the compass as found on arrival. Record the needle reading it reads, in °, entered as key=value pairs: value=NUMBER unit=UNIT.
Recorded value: value=45 unit=°
